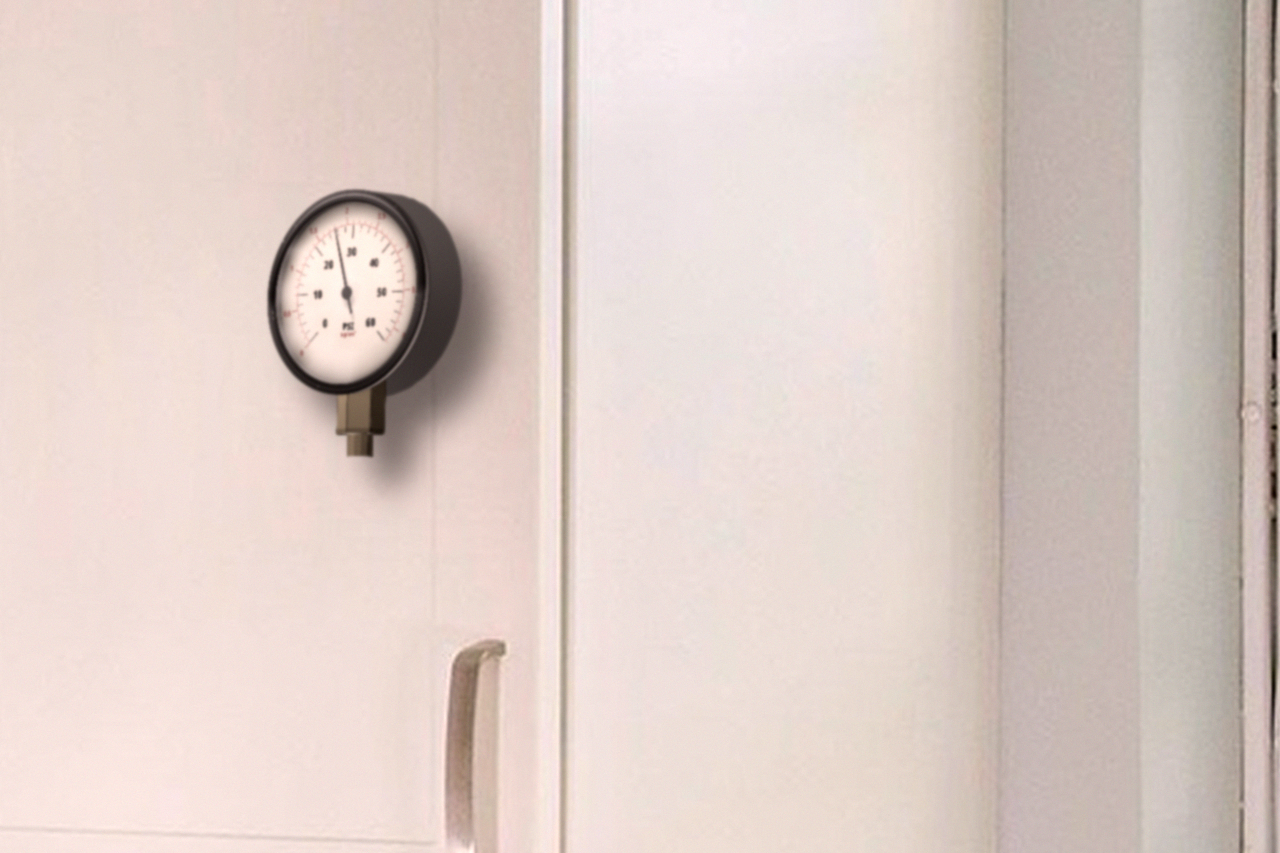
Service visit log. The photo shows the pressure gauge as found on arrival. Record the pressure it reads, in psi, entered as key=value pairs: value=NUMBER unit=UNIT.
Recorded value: value=26 unit=psi
